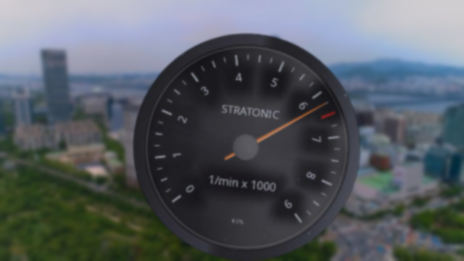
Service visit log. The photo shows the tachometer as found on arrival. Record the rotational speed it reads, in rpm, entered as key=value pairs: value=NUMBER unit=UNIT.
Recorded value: value=6250 unit=rpm
